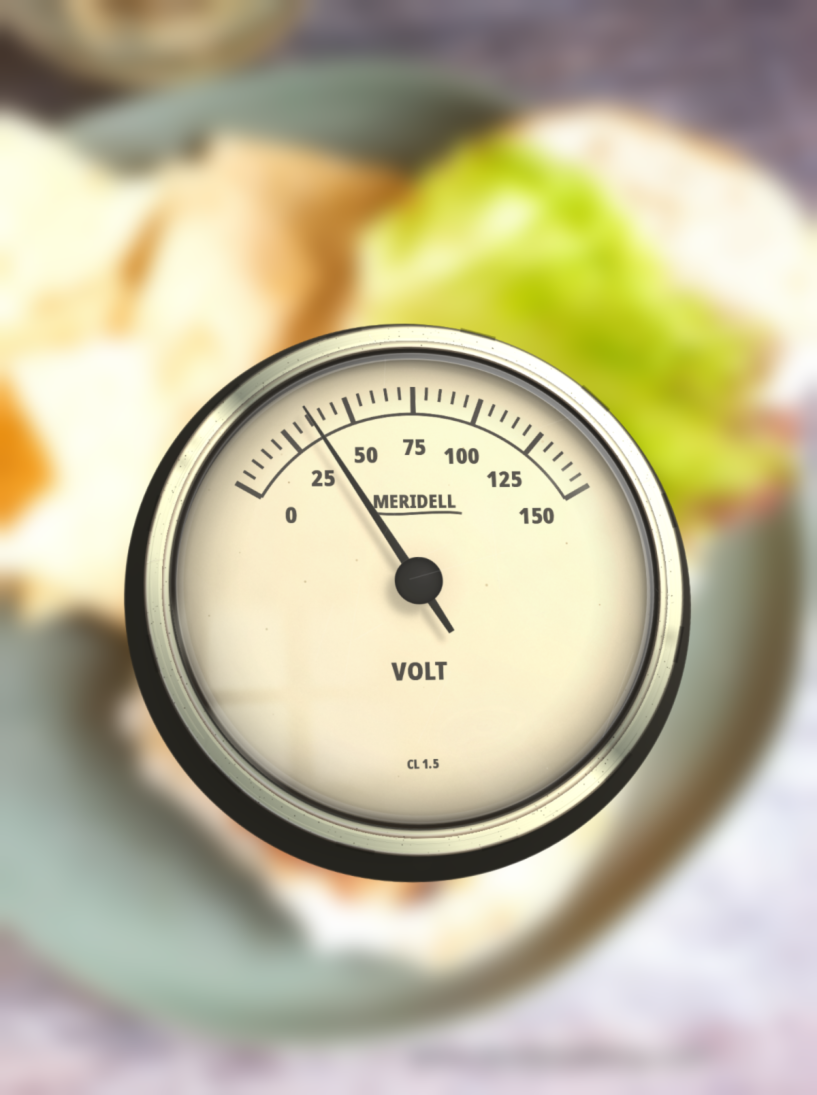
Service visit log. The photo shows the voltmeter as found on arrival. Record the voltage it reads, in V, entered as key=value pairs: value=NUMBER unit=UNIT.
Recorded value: value=35 unit=V
